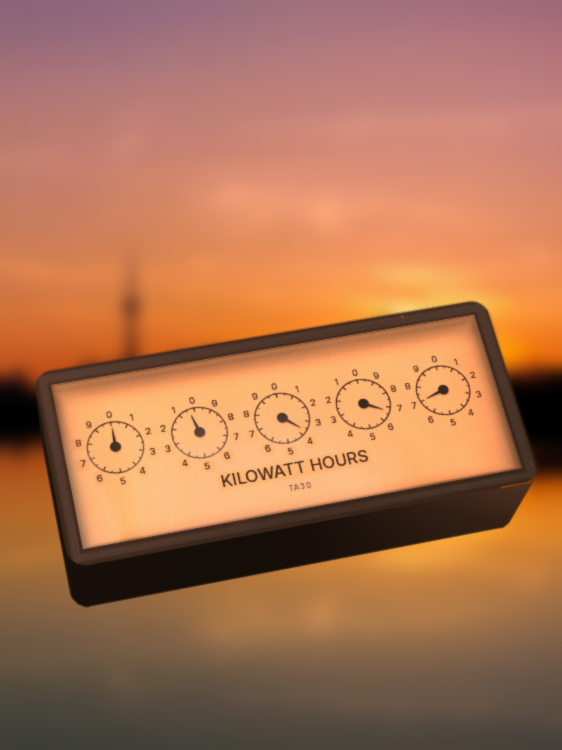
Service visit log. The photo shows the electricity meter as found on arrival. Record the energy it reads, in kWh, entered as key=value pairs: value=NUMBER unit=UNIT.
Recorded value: value=367 unit=kWh
